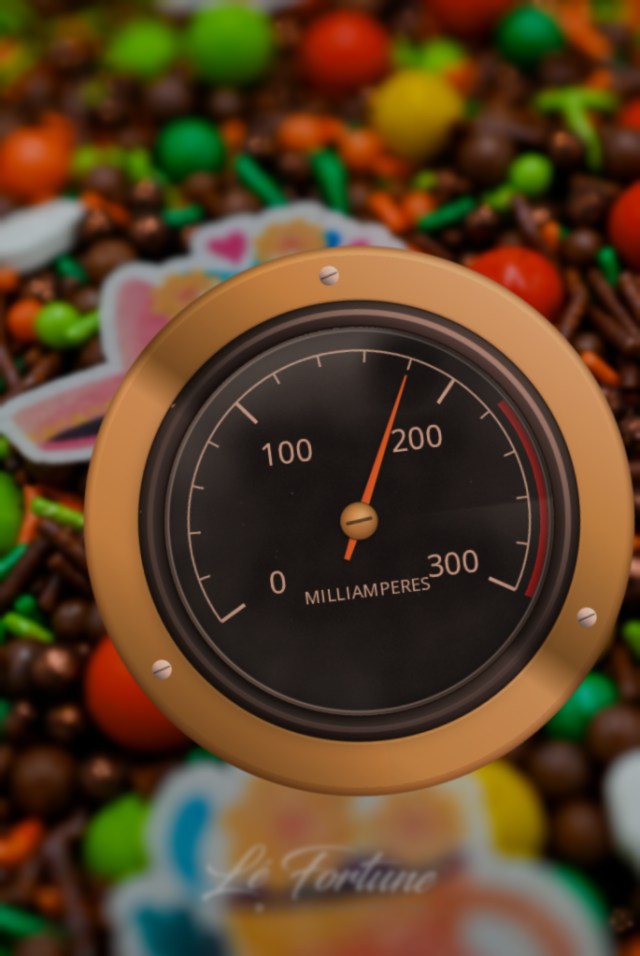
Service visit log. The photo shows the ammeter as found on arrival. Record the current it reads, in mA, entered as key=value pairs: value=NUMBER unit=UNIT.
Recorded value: value=180 unit=mA
